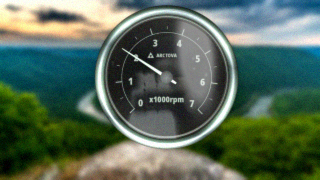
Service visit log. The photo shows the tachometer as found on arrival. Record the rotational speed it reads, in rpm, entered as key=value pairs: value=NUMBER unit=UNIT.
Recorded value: value=2000 unit=rpm
